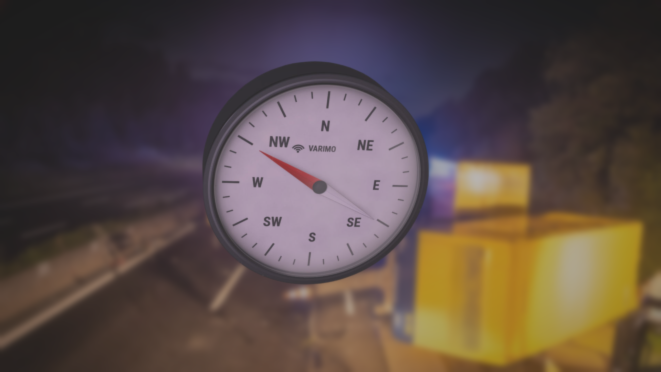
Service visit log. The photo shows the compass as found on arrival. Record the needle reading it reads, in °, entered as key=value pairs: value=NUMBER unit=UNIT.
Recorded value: value=300 unit=°
